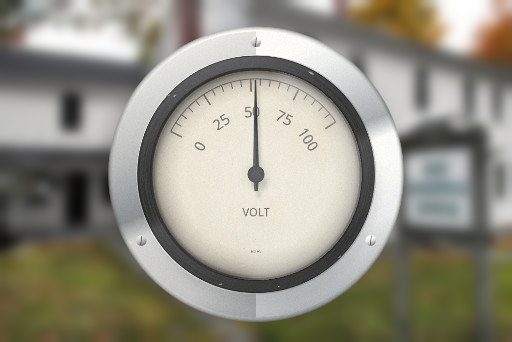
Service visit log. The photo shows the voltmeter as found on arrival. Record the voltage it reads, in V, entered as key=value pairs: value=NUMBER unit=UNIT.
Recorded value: value=52.5 unit=V
